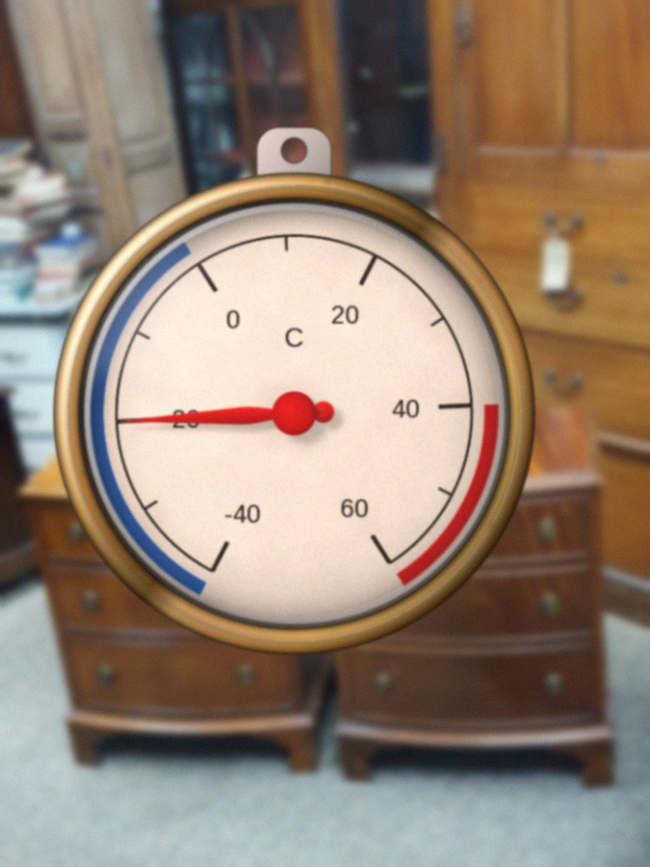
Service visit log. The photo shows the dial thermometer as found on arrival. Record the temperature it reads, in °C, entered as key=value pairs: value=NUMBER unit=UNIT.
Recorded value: value=-20 unit=°C
